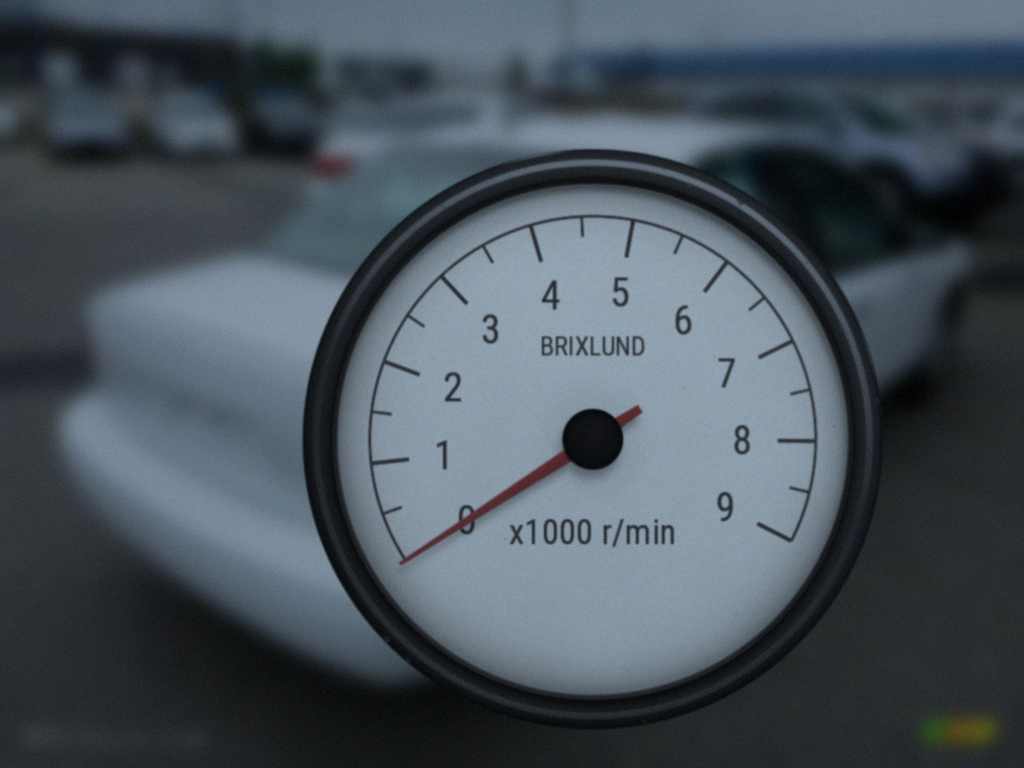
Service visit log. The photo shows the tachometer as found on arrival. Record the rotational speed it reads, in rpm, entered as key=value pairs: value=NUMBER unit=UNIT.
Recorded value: value=0 unit=rpm
